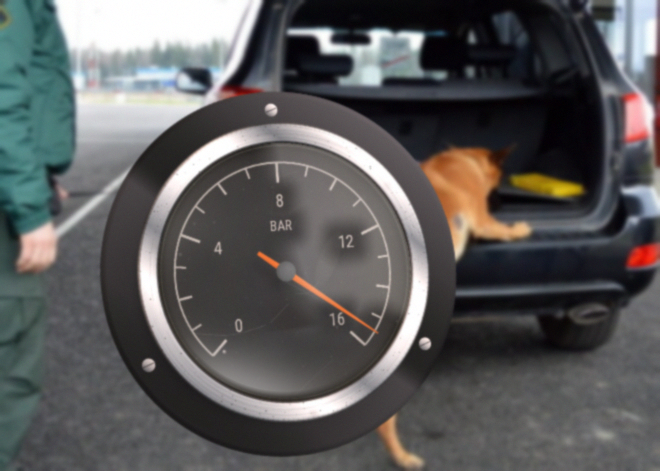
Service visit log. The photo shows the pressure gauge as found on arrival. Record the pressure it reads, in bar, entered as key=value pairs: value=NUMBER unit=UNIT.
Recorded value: value=15.5 unit=bar
